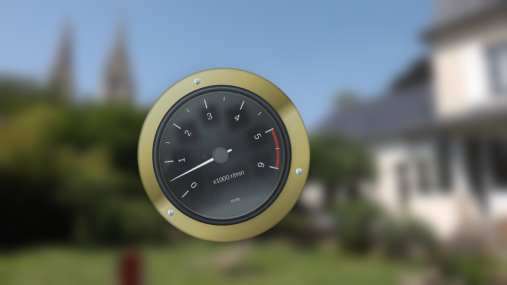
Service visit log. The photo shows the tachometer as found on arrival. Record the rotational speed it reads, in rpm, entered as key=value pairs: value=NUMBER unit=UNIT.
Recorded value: value=500 unit=rpm
